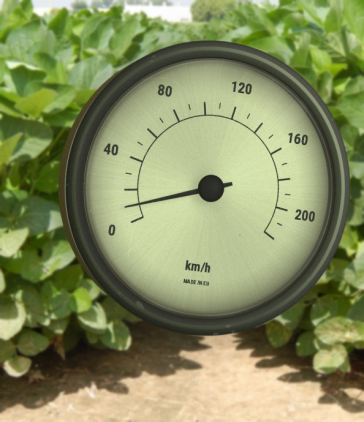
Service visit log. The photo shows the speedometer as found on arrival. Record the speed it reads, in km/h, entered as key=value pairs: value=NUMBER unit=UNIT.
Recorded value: value=10 unit=km/h
